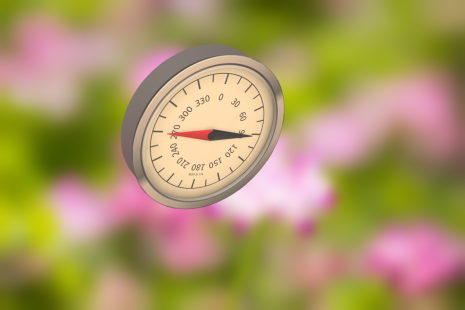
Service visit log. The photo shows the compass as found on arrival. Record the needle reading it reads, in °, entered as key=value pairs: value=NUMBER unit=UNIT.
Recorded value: value=270 unit=°
